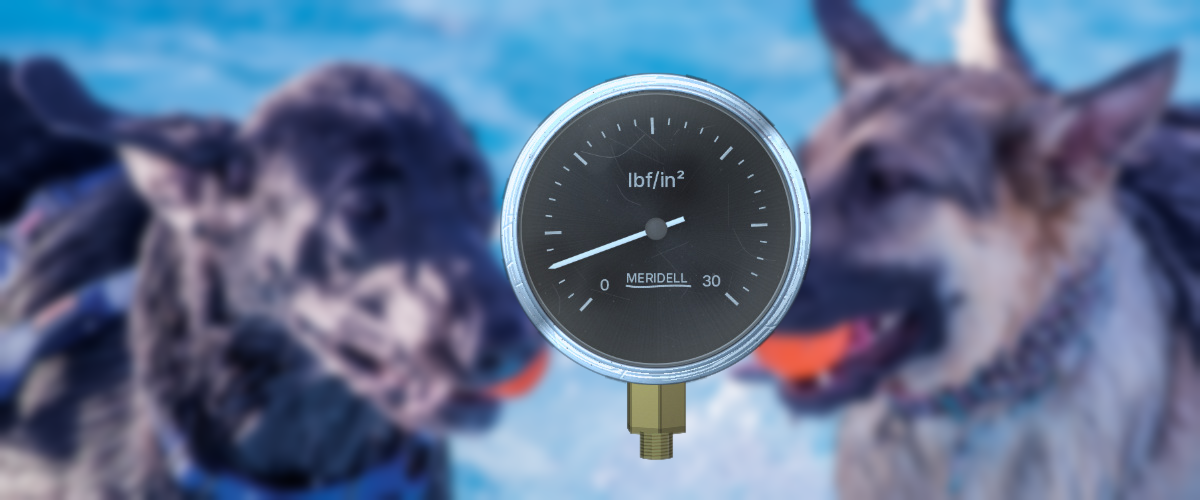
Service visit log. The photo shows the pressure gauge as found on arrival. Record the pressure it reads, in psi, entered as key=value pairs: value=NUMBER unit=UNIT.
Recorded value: value=3 unit=psi
